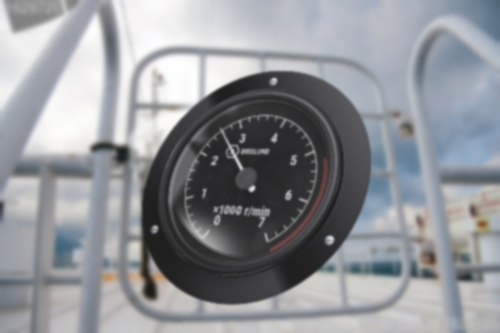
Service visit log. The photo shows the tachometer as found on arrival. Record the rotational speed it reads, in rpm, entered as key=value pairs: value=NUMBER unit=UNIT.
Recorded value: value=2600 unit=rpm
